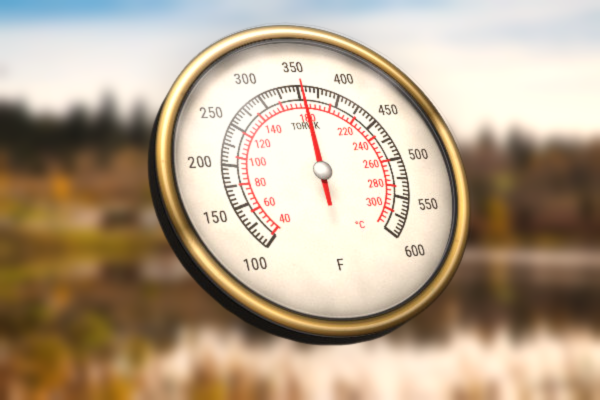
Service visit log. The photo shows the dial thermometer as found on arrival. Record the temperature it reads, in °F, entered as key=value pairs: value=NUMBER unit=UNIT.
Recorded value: value=350 unit=°F
